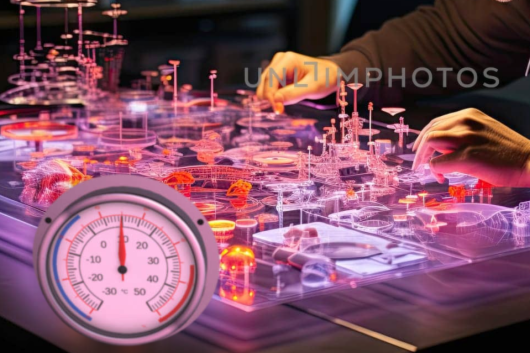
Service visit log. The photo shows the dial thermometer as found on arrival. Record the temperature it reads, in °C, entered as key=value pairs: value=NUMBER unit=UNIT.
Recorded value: value=10 unit=°C
